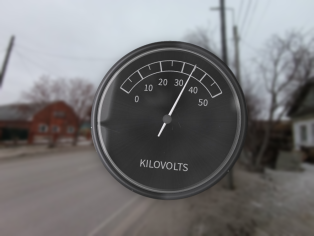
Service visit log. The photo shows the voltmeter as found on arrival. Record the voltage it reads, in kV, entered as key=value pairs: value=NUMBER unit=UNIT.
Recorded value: value=35 unit=kV
